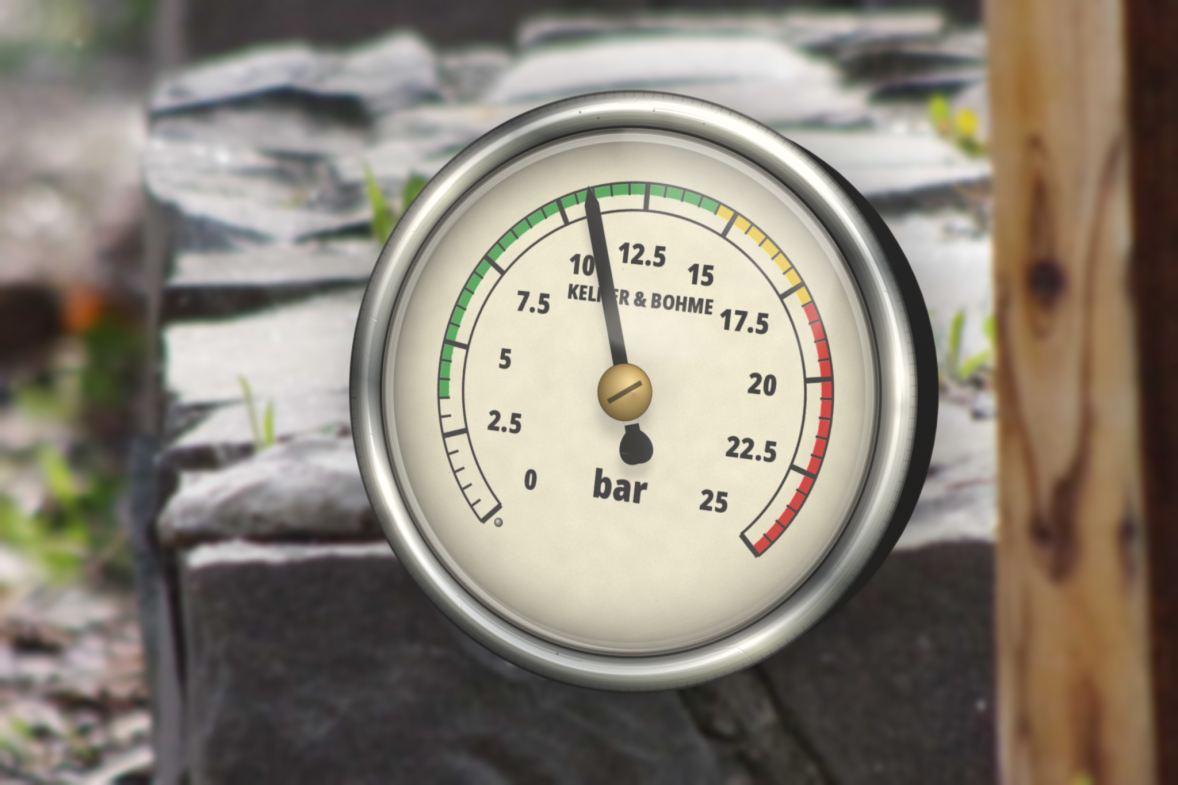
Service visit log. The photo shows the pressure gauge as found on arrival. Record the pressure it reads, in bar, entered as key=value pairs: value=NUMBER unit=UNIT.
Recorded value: value=11 unit=bar
